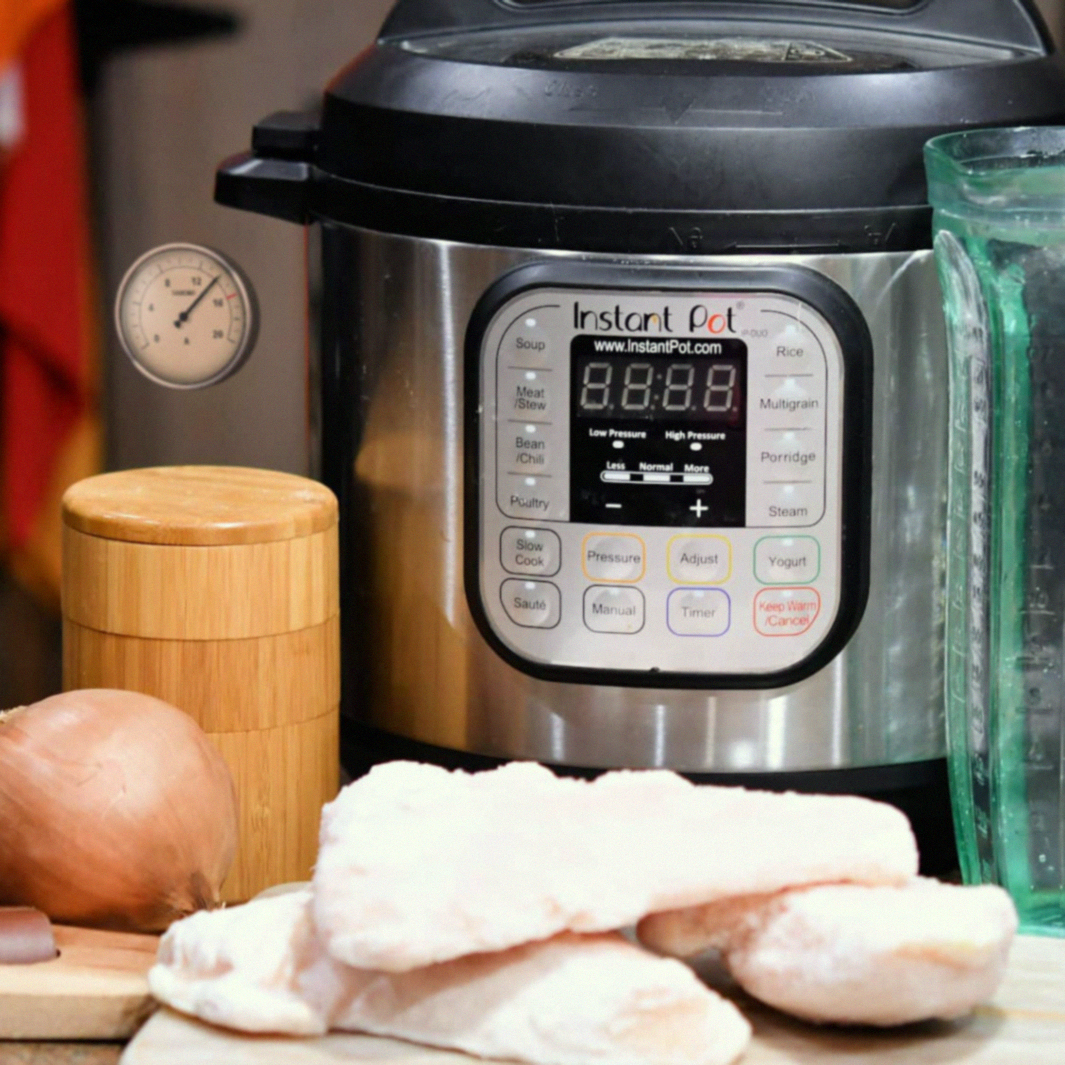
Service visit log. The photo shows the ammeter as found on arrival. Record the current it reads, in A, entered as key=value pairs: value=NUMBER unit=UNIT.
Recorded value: value=14 unit=A
